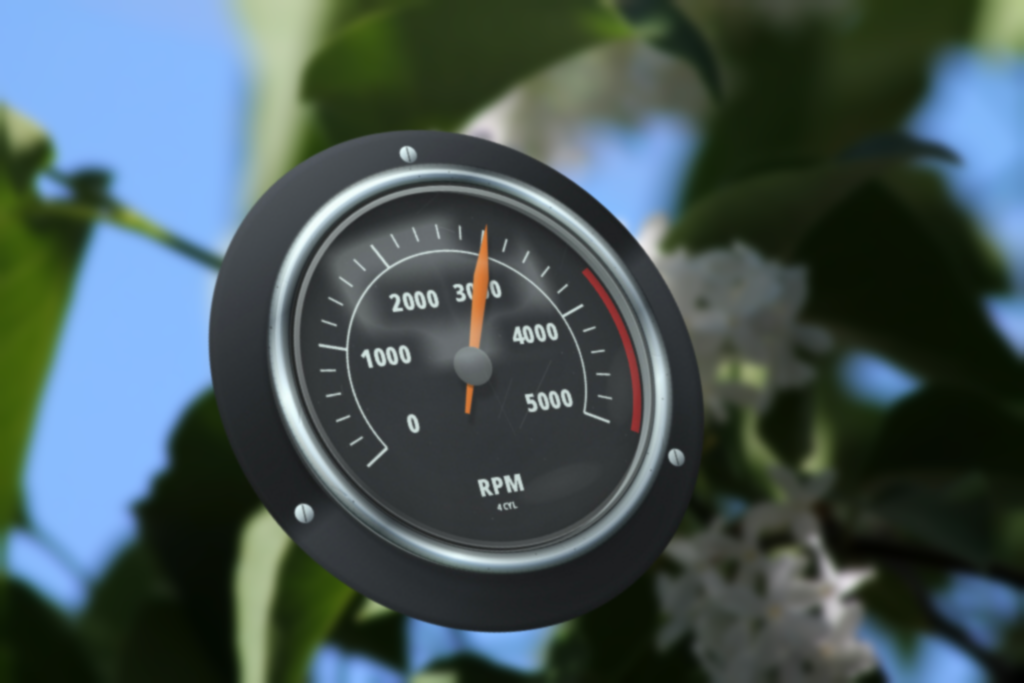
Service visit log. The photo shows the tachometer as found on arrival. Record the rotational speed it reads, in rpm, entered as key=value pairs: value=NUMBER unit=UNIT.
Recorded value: value=3000 unit=rpm
